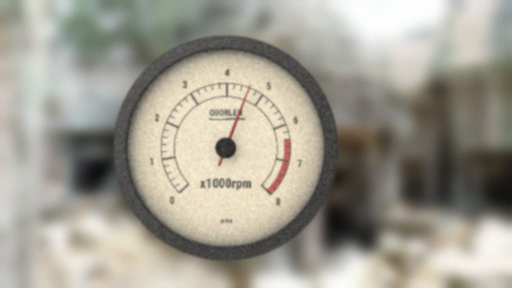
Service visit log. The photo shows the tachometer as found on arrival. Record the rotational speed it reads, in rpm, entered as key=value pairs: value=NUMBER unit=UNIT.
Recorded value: value=4600 unit=rpm
